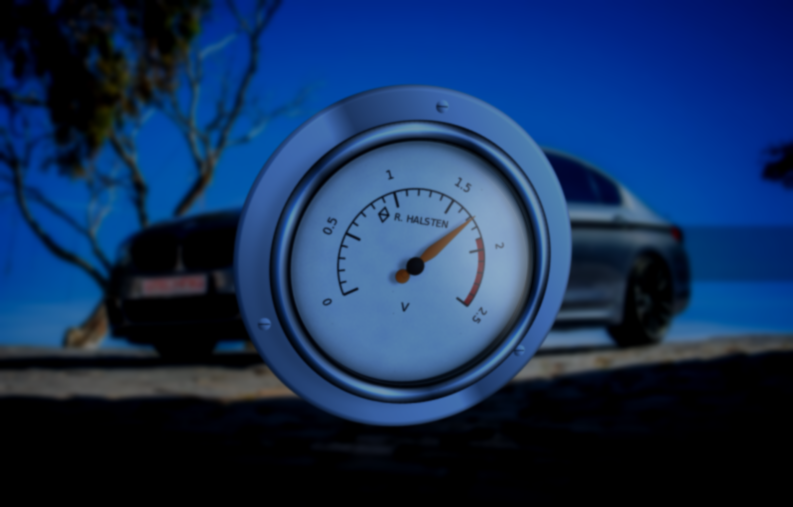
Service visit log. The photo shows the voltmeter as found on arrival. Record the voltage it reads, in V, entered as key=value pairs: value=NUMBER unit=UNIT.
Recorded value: value=1.7 unit=V
